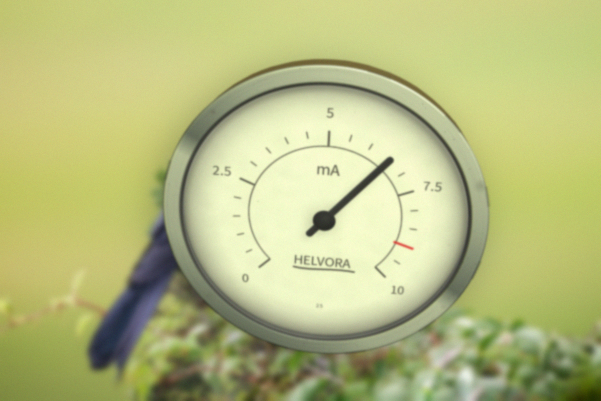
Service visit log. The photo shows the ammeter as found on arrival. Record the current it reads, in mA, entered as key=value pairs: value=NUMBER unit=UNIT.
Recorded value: value=6.5 unit=mA
